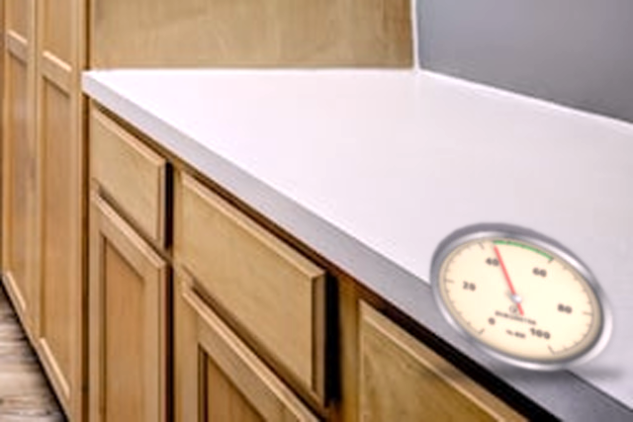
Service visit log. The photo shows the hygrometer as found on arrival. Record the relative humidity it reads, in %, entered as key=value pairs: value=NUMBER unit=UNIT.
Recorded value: value=44 unit=%
